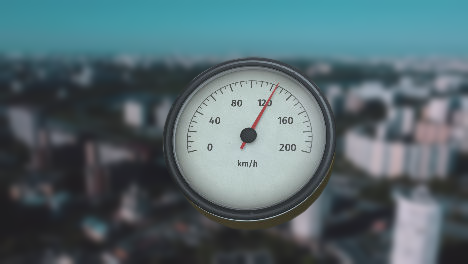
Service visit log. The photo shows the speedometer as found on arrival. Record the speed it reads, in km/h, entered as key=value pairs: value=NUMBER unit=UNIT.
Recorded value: value=125 unit=km/h
